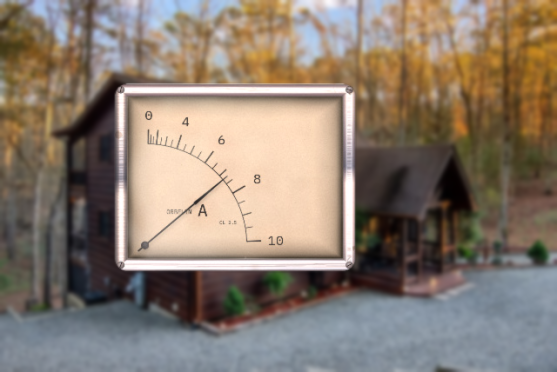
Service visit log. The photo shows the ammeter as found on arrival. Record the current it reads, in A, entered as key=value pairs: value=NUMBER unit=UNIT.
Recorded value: value=7.25 unit=A
